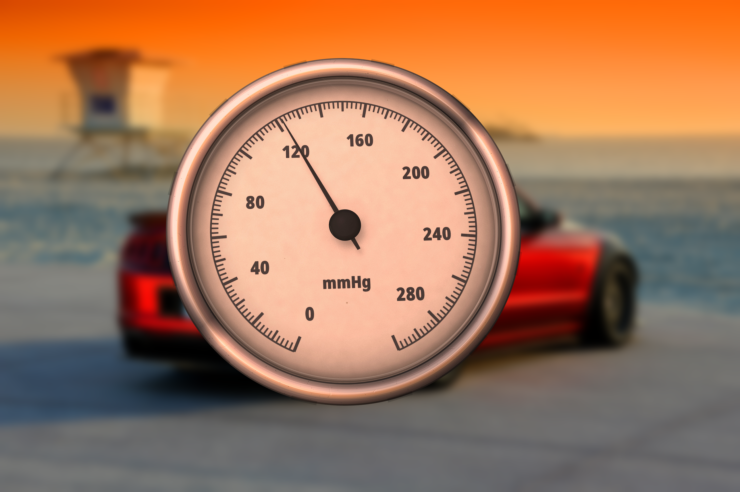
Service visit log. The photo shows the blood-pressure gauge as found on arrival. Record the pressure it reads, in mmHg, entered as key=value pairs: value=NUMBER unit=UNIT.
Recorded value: value=122 unit=mmHg
